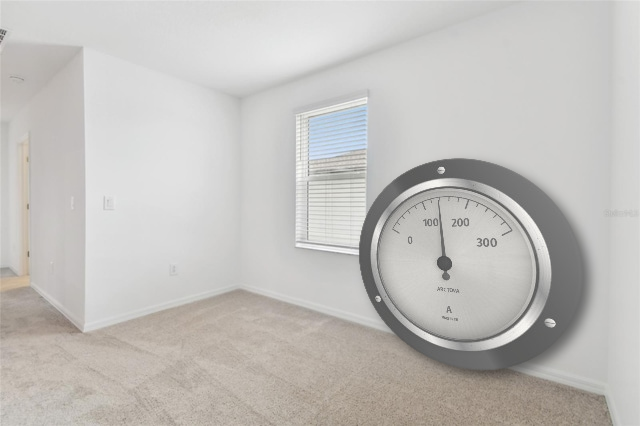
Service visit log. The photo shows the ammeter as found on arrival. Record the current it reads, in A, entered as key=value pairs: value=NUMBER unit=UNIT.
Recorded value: value=140 unit=A
